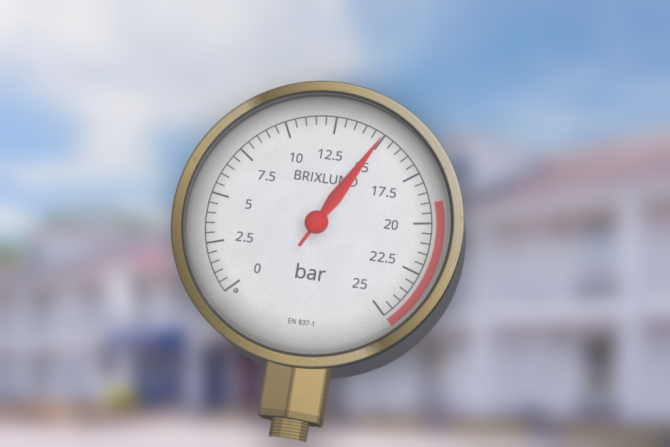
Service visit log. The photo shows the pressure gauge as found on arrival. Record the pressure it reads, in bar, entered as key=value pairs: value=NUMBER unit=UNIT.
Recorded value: value=15 unit=bar
